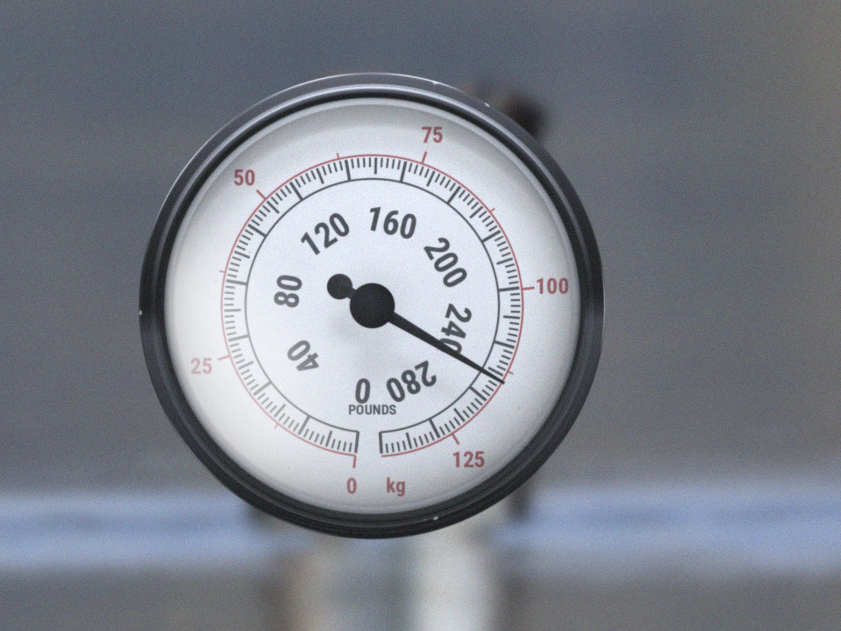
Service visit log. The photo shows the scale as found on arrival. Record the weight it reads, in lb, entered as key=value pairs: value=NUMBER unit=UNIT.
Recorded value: value=252 unit=lb
